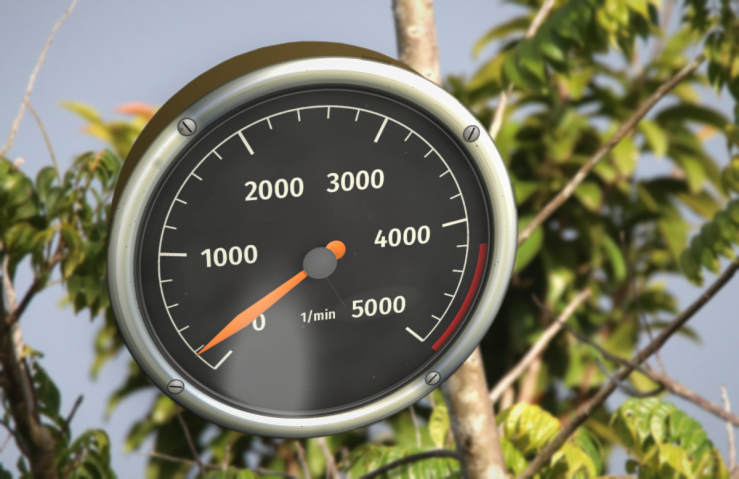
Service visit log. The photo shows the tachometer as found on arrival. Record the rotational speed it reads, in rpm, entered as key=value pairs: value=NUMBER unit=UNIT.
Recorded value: value=200 unit=rpm
